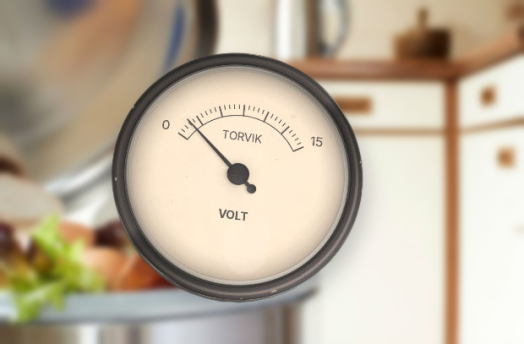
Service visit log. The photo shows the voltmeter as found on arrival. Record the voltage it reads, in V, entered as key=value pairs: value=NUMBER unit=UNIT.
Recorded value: value=1.5 unit=V
